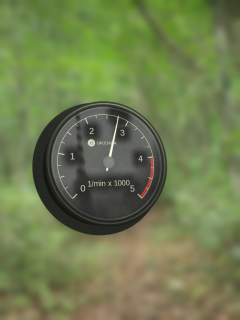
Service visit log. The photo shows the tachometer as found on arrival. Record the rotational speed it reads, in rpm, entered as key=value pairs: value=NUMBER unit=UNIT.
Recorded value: value=2750 unit=rpm
